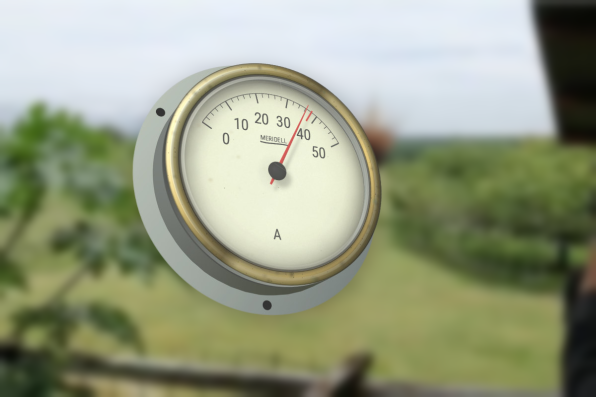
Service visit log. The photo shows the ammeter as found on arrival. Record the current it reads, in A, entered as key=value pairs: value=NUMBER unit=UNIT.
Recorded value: value=36 unit=A
